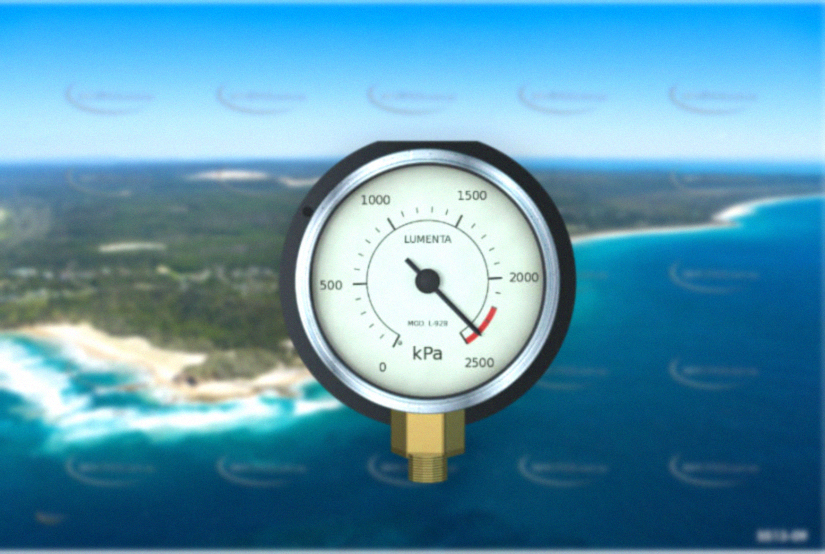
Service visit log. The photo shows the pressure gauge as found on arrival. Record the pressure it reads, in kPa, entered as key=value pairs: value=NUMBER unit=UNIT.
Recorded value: value=2400 unit=kPa
